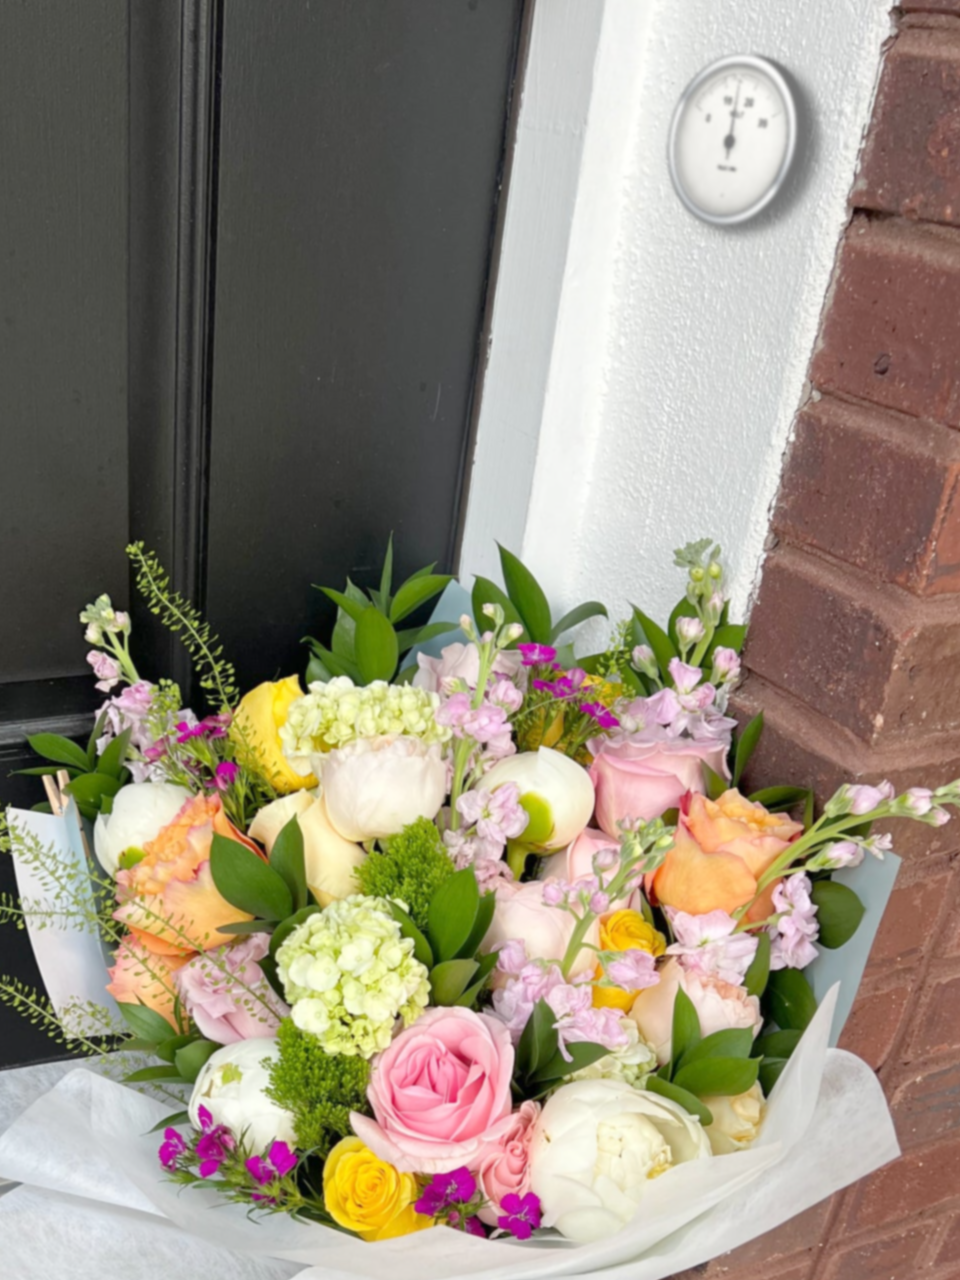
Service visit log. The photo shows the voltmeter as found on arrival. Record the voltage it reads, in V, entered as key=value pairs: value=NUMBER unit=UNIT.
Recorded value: value=15 unit=V
